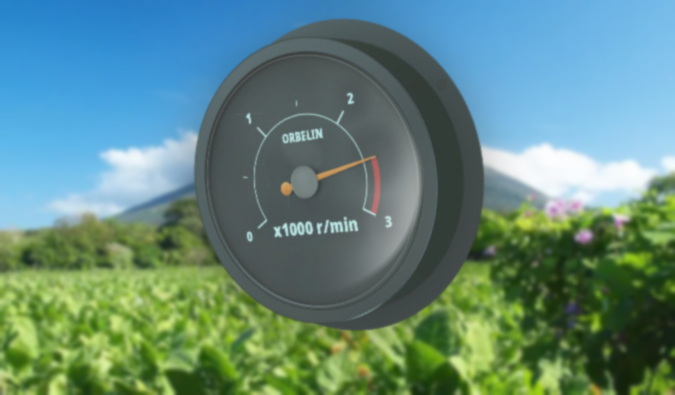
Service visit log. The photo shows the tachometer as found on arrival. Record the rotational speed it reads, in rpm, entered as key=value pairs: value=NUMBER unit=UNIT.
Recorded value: value=2500 unit=rpm
